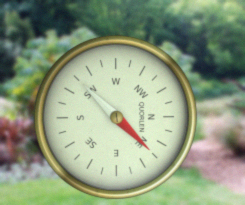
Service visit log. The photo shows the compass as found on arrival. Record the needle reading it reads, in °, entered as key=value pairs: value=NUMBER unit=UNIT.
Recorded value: value=45 unit=°
